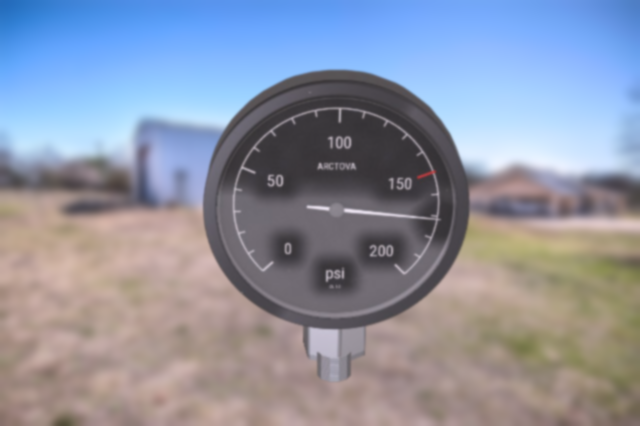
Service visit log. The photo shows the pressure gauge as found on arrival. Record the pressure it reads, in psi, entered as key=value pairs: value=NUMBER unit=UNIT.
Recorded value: value=170 unit=psi
